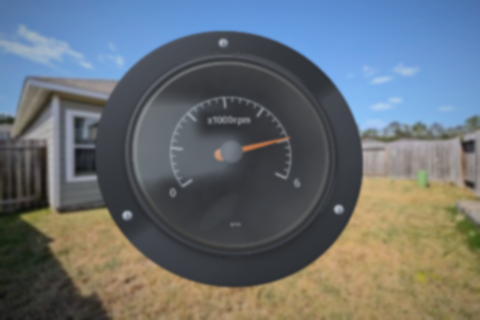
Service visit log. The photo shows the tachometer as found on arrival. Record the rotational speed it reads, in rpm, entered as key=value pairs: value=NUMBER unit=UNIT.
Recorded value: value=5000 unit=rpm
